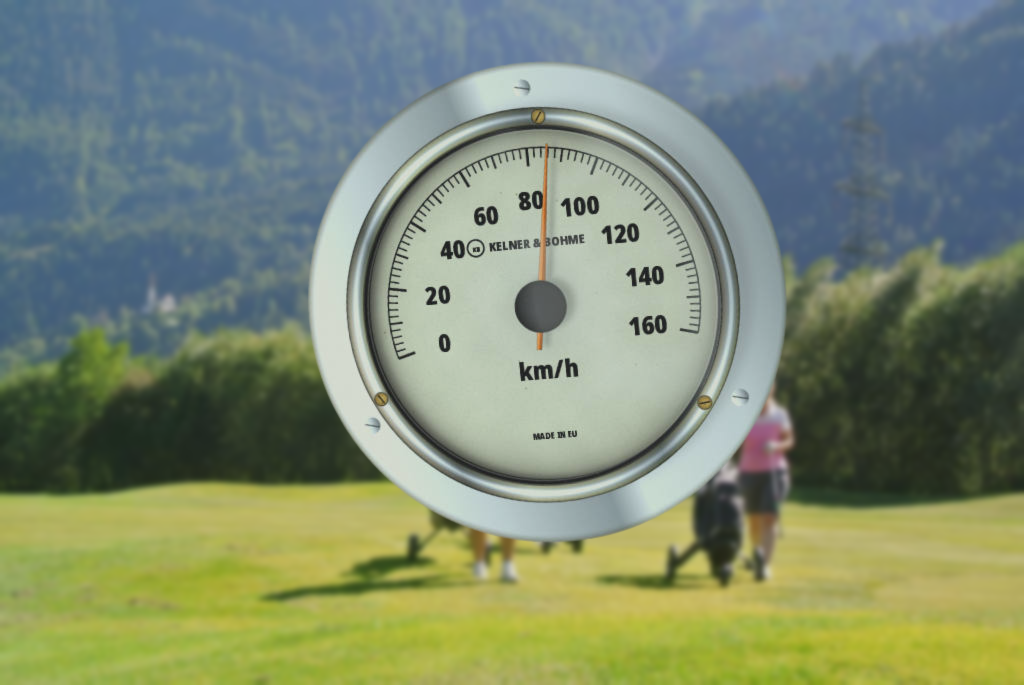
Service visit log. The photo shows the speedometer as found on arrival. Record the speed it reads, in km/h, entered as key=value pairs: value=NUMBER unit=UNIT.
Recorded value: value=86 unit=km/h
